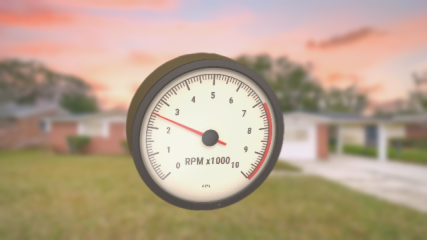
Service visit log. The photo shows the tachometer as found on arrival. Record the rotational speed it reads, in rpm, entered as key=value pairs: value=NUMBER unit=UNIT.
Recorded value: value=2500 unit=rpm
